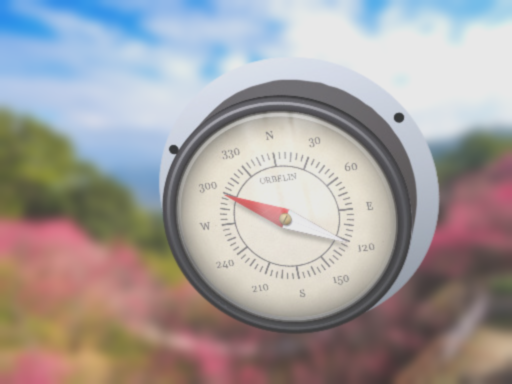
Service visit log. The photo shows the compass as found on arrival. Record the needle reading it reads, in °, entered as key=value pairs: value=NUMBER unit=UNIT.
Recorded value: value=300 unit=°
